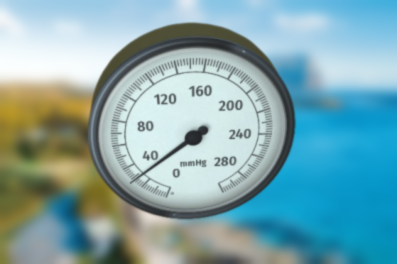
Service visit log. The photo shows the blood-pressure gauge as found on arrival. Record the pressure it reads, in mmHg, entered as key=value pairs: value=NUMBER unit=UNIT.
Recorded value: value=30 unit=mmHg
